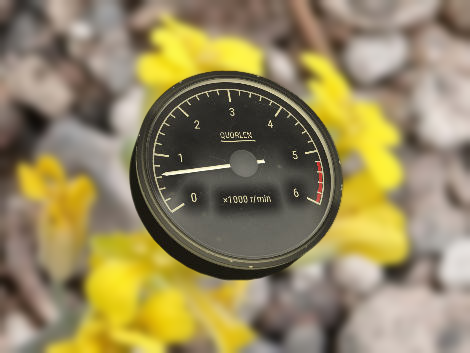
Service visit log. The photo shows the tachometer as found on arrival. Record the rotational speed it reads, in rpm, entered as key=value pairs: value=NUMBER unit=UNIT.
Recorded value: value=600 unit=rpm
